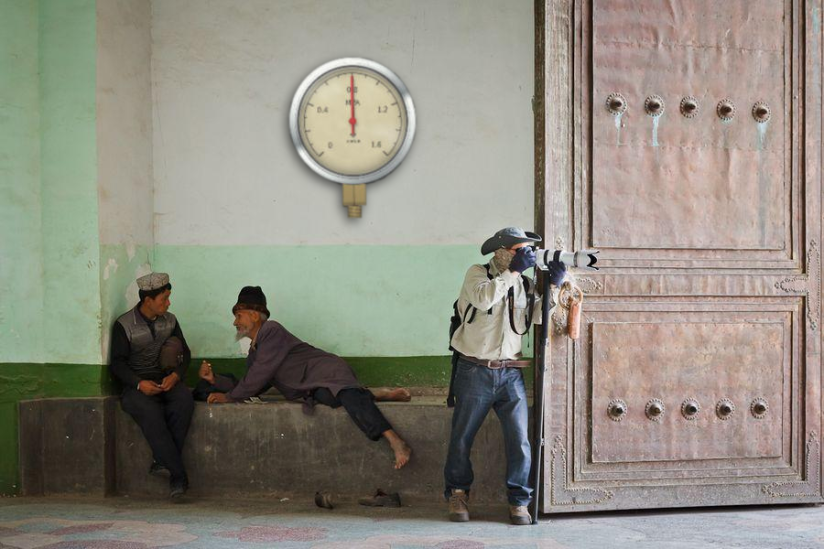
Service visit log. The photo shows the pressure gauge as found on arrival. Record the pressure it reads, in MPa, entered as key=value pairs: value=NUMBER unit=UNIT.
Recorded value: value=0.8 unit=MPa
